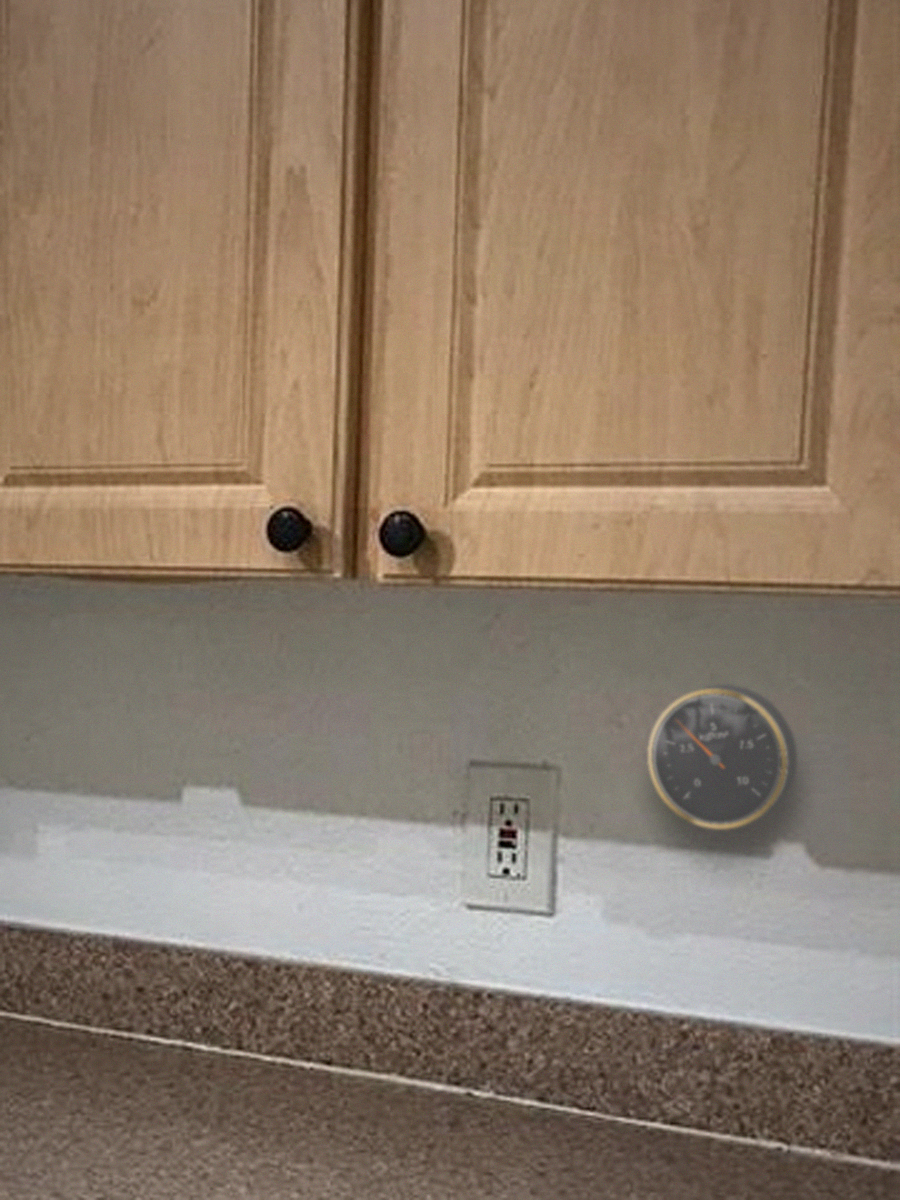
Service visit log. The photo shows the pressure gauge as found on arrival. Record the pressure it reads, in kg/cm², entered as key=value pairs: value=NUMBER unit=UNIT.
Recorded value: value=3.5 unit=kg/cm²
